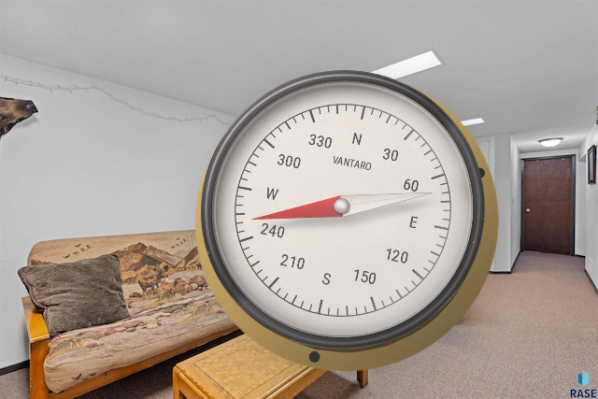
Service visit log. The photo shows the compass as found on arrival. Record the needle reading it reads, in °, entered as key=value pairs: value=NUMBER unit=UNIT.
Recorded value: value=250 unit=°
